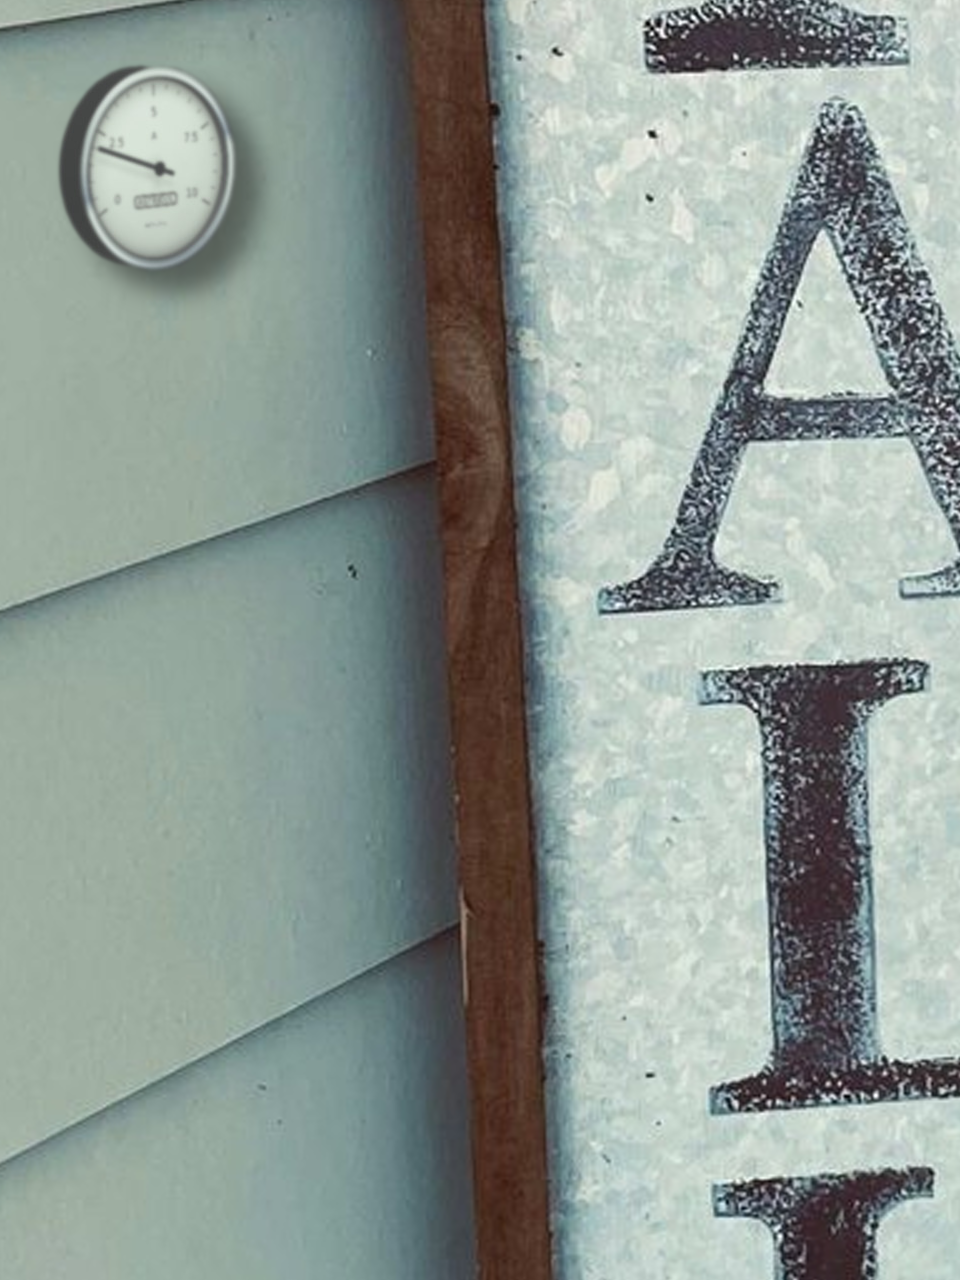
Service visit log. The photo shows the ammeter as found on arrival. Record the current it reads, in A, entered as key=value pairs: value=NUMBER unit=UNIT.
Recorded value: value=2 unit=A
